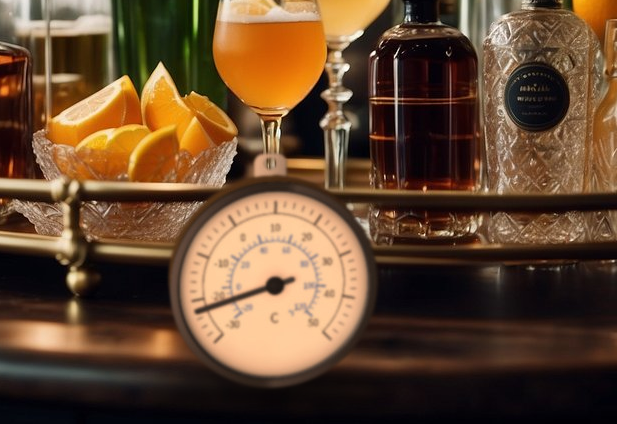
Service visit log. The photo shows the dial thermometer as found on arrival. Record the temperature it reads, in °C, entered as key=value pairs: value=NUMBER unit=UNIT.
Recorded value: value=-22 unit=°C
